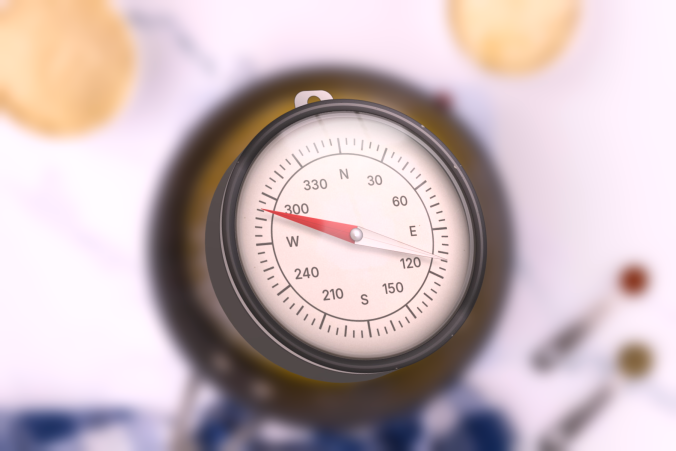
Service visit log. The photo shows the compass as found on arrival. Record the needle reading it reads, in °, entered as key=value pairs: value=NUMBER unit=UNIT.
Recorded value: value=290 unit=°
